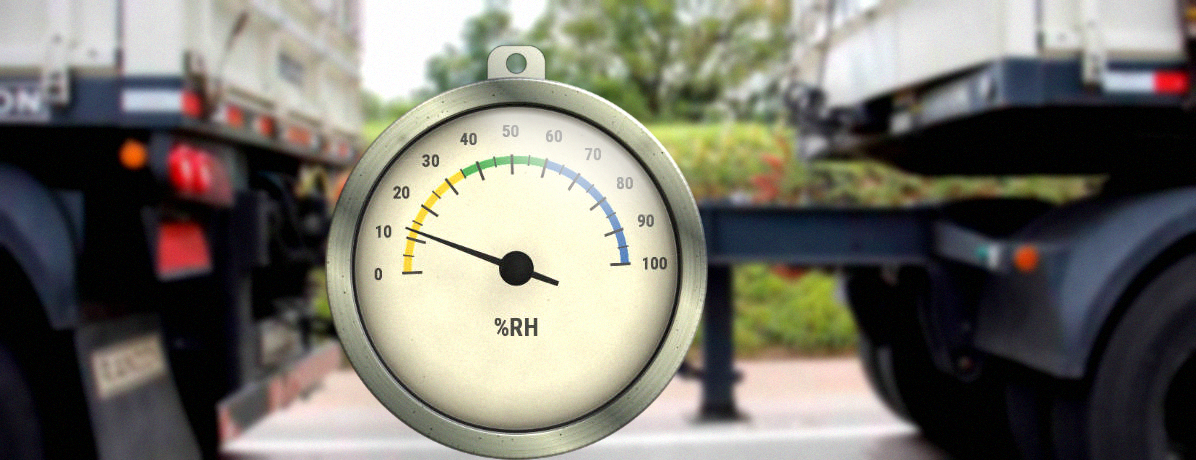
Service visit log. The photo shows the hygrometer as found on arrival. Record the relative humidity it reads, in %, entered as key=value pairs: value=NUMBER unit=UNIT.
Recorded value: value=12.5 unit=%
